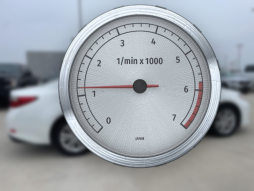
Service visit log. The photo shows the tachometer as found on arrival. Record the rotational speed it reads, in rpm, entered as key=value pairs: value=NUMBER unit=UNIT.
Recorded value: value=1200 unit=rpm
